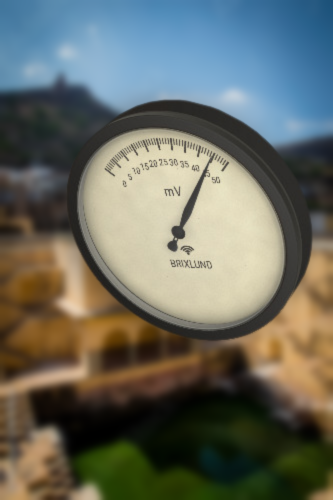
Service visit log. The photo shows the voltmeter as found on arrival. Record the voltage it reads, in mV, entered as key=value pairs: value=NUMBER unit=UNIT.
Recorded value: value=45 unit=mV
